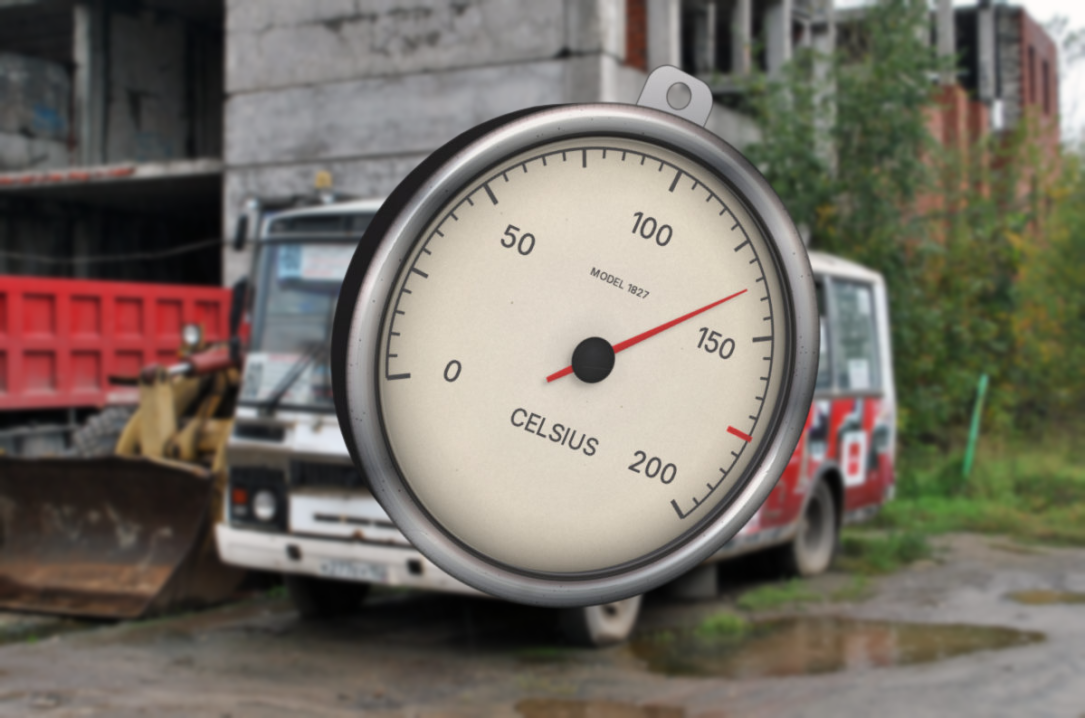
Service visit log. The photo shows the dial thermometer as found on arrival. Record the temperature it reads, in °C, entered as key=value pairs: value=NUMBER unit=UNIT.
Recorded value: value=135 unit=°C
